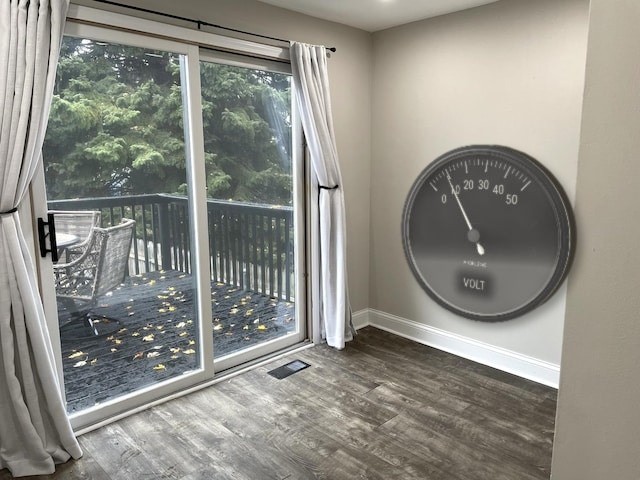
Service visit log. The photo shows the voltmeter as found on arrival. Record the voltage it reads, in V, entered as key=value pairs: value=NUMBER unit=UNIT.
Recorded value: value=10 unit=V
